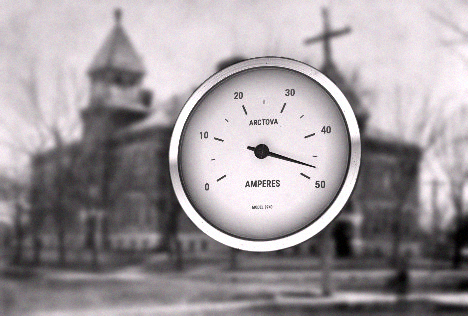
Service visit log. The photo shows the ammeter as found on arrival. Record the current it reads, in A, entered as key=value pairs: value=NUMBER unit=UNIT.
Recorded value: value=47.5 unit=A
